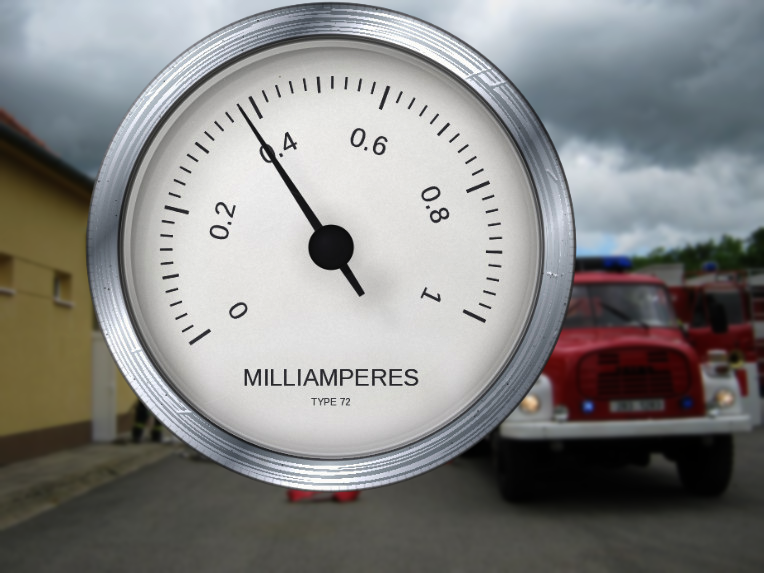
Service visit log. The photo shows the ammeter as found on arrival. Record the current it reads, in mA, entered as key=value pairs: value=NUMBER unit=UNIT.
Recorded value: value=0.38 unit=mA
